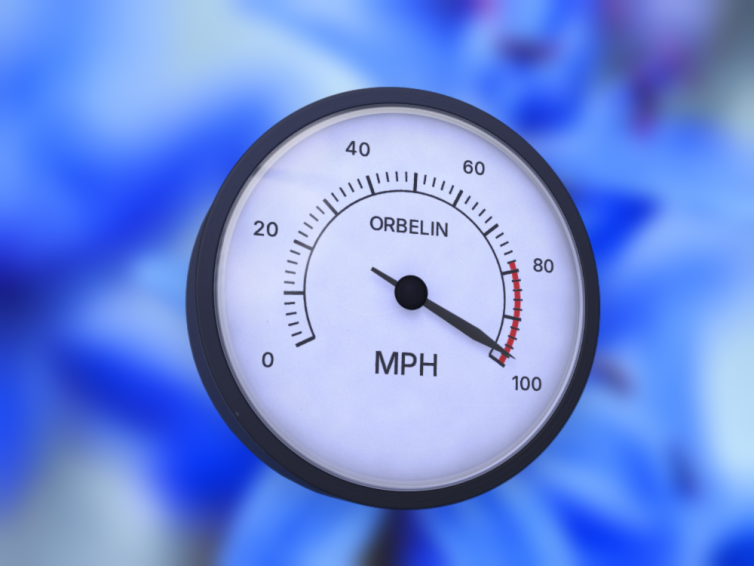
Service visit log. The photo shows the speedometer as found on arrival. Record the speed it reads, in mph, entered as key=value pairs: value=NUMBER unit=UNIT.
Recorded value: value=98 unit=mph
